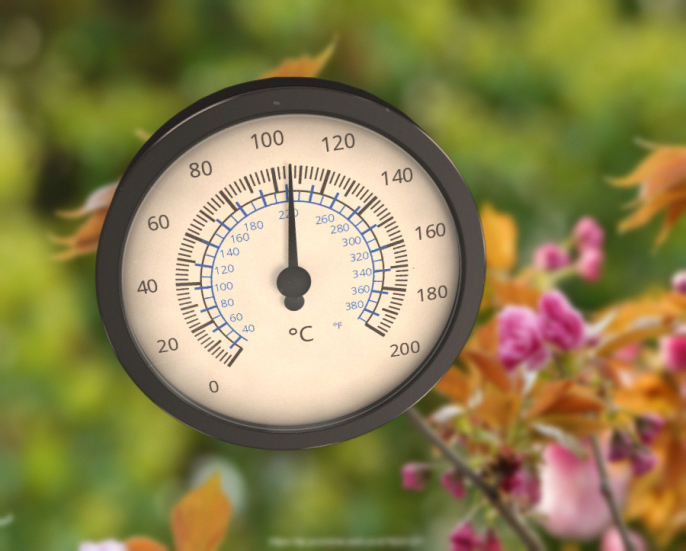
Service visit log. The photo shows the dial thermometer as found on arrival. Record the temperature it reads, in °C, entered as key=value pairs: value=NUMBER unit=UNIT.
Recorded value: value=106 unit=°C
